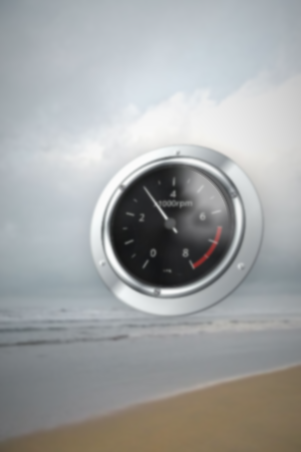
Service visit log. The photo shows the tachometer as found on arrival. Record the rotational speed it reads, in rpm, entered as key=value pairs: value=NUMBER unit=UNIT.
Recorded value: value=3000 unit=rpm
